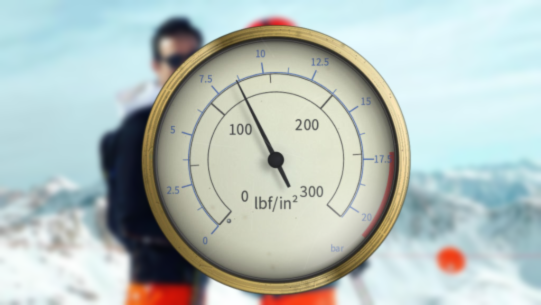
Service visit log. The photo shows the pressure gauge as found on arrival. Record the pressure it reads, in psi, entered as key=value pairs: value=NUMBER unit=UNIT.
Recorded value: value=125 unit=psi
